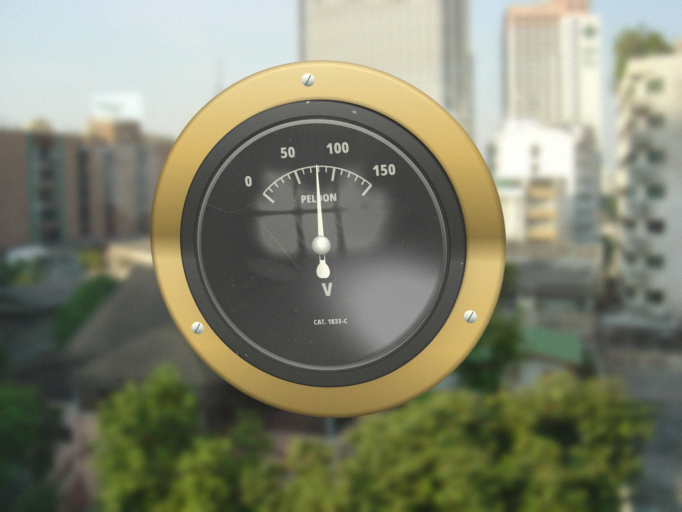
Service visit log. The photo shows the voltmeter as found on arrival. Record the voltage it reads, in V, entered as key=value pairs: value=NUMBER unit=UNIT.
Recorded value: value=80 unit=V
